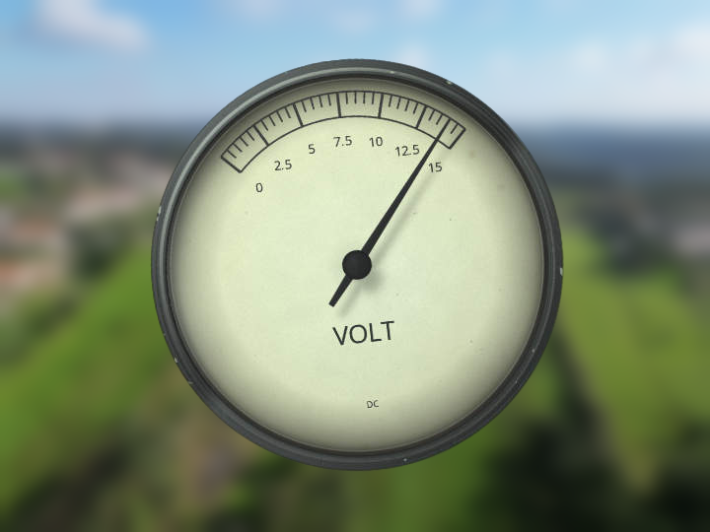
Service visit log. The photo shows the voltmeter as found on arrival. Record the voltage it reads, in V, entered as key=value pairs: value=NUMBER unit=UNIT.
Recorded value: value=14 unit=V
